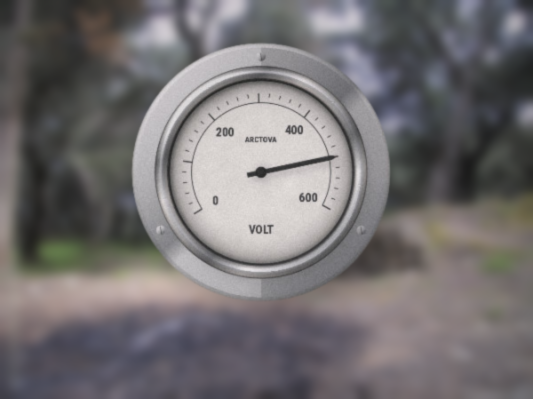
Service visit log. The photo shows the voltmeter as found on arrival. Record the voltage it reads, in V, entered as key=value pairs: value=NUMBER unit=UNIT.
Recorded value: value=500 unit=V
